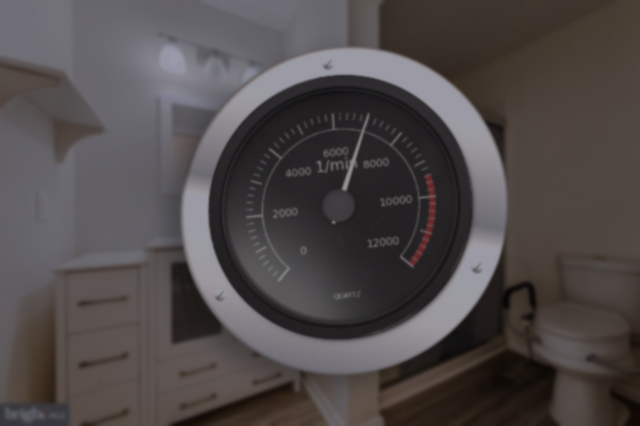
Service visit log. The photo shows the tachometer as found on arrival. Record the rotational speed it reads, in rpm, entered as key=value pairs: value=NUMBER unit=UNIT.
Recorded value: value=7000 unit=rpm
